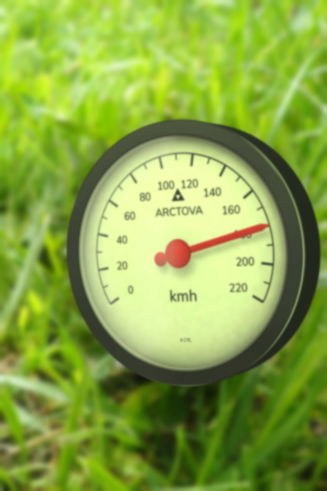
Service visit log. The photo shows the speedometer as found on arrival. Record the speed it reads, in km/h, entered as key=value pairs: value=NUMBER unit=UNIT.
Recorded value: value=180 unit=km/h
